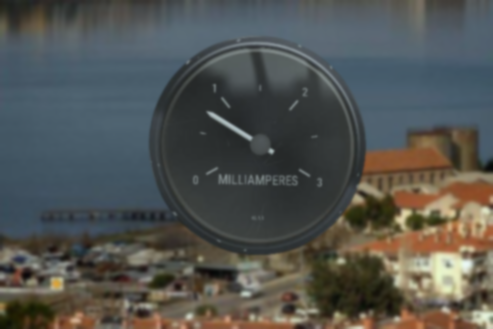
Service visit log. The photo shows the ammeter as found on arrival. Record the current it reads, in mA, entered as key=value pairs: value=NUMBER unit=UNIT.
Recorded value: value=0.75 unit=mA
